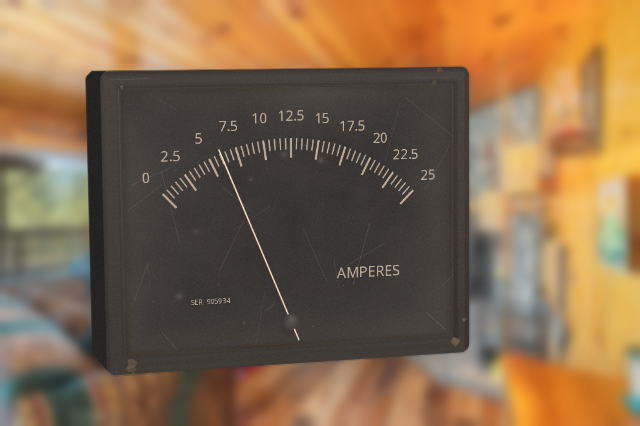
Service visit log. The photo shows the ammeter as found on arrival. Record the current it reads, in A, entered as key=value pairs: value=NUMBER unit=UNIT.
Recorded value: value=6 unit=A
